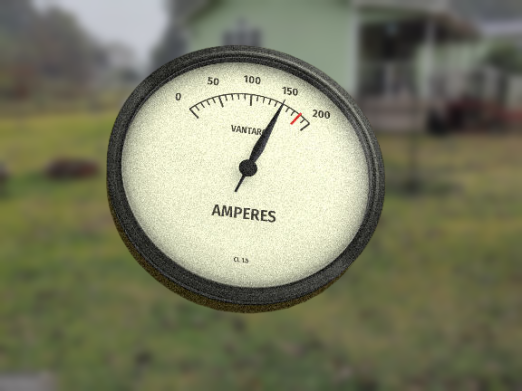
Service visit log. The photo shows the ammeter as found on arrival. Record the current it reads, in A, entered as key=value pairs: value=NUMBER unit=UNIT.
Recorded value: value=150 unit=A
